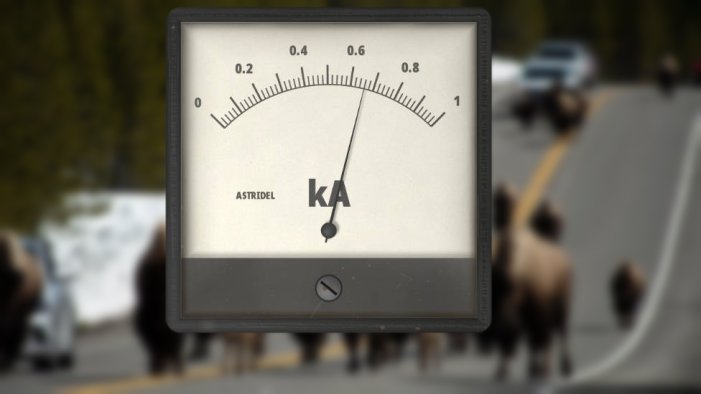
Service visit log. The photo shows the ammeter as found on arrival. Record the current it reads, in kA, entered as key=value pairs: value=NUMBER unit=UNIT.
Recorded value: value=0.66 unit=kA
